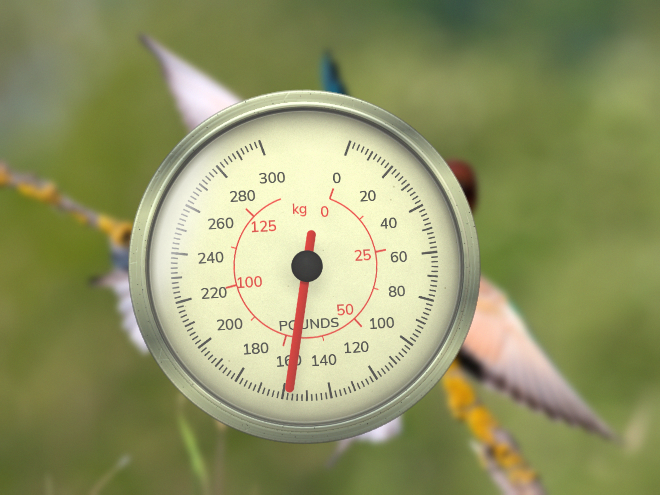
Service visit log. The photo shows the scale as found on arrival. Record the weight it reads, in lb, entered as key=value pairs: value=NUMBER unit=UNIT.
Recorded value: value=158 unit=lb
